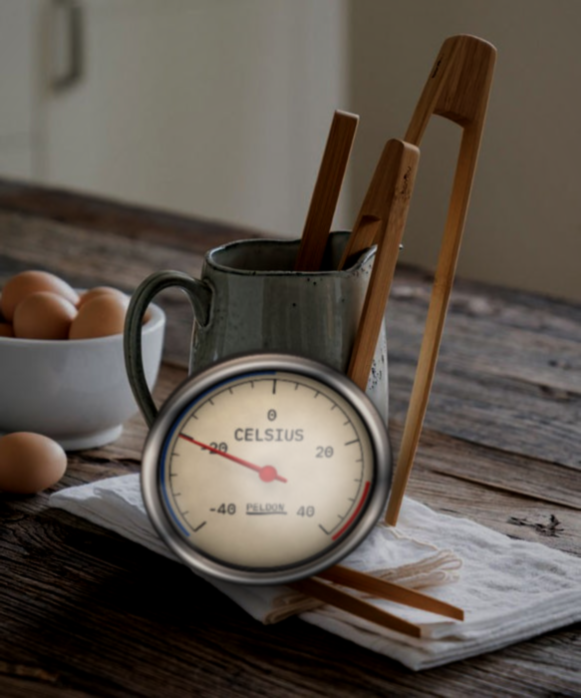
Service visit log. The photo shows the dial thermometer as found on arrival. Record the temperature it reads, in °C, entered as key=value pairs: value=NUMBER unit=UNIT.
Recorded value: value=-20 unit=°C
